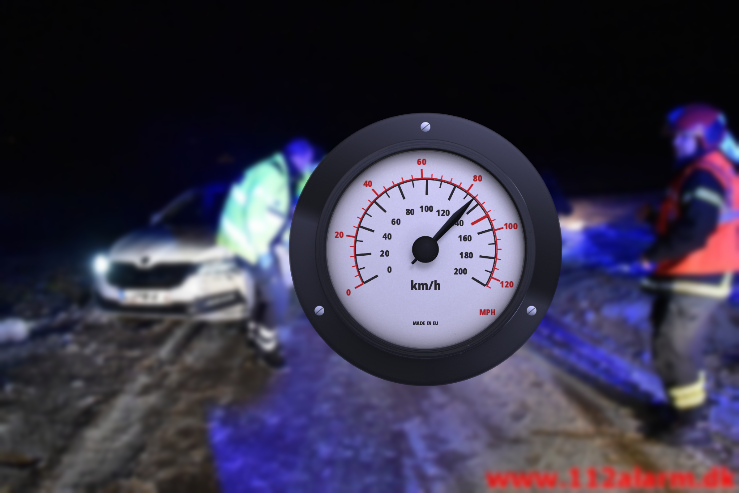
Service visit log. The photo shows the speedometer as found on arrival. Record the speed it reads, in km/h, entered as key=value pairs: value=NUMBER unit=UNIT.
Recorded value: value=135 unit=km/h
